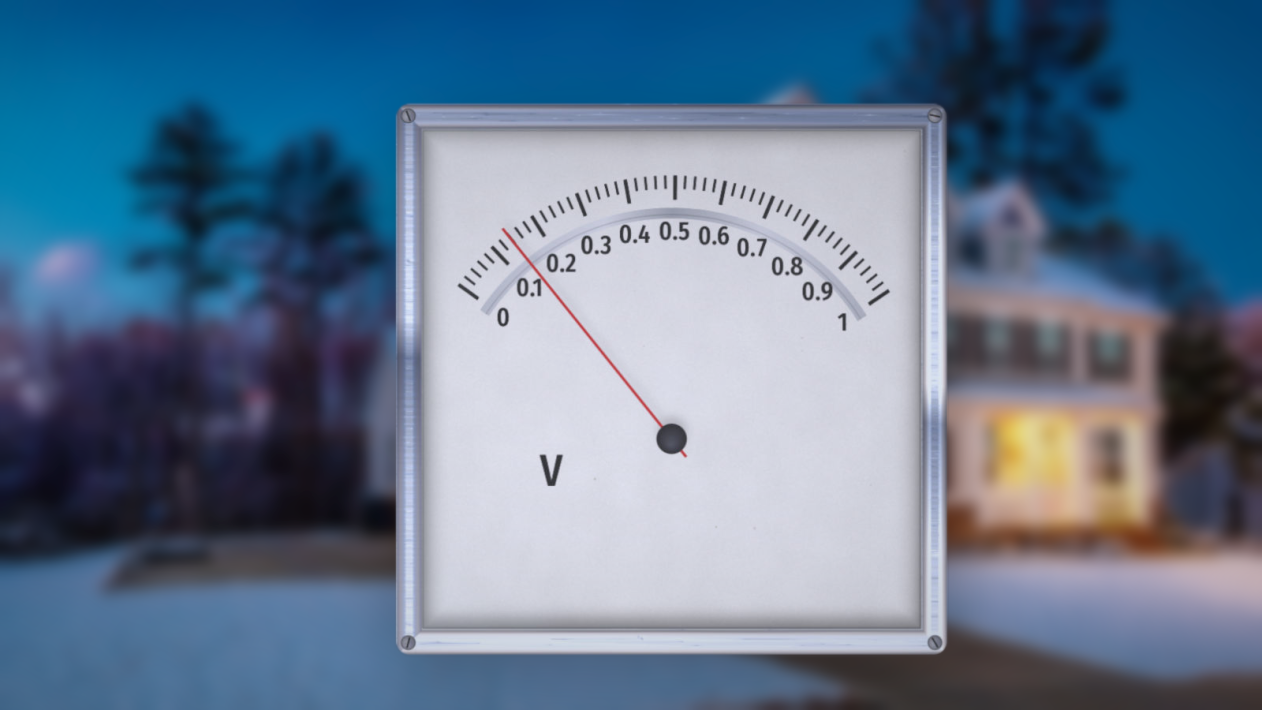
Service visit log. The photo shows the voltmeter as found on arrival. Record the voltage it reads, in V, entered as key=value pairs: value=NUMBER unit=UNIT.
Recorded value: value=0.14 unit=V
